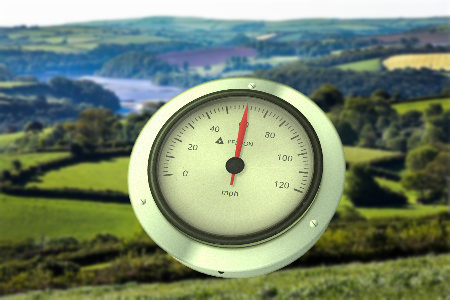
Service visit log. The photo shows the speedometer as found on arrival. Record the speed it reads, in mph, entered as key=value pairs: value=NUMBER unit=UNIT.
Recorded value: value=60 unit=mph
